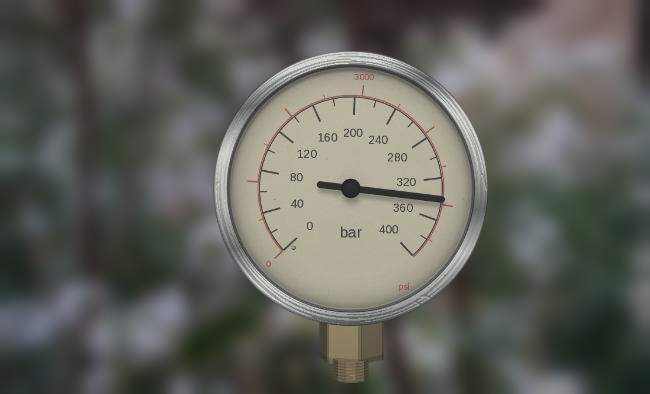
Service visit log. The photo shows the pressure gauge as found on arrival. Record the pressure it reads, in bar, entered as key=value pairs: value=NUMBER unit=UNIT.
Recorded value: value=340 unit=bar
